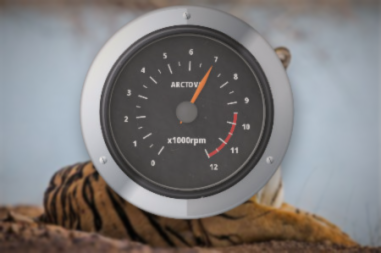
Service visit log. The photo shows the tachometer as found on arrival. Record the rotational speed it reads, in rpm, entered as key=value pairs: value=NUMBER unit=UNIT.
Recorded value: value=7000 unit=rpm
